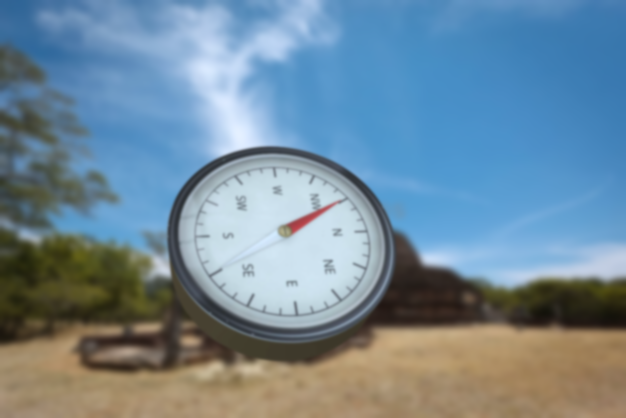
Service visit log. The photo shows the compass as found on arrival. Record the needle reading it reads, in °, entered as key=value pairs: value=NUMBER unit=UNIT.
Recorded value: value=330 unit=°
